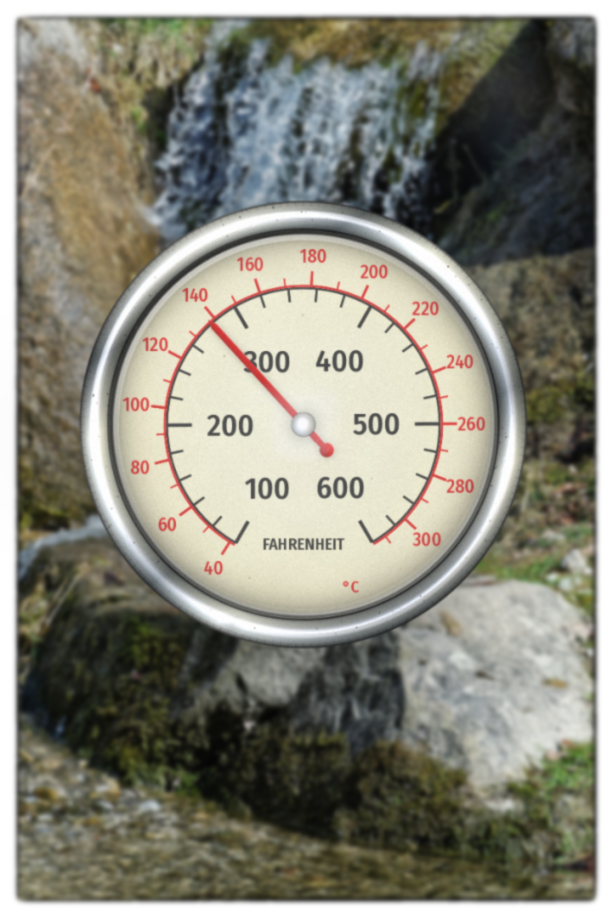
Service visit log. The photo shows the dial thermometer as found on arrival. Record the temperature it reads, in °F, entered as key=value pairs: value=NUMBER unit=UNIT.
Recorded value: value=280 unit=°F
